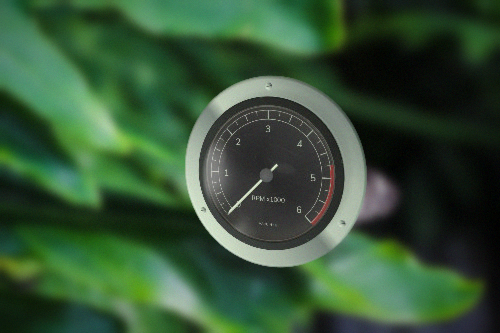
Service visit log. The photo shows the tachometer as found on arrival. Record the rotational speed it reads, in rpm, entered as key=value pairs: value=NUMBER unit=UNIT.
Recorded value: value=0 unit=rpm
